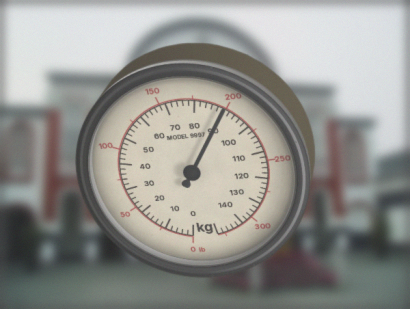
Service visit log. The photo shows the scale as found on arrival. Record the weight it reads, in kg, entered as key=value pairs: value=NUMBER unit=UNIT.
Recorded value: value=90 unit=kg
